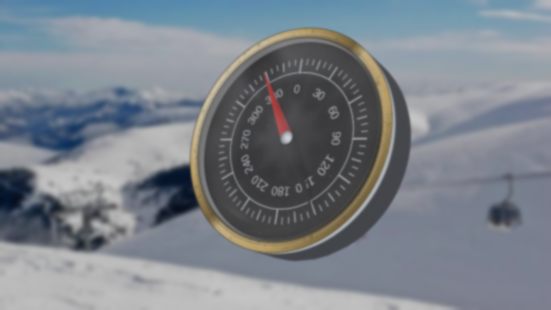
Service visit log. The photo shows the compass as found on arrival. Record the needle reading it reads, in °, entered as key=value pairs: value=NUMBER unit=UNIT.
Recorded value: value=330 unit=°
